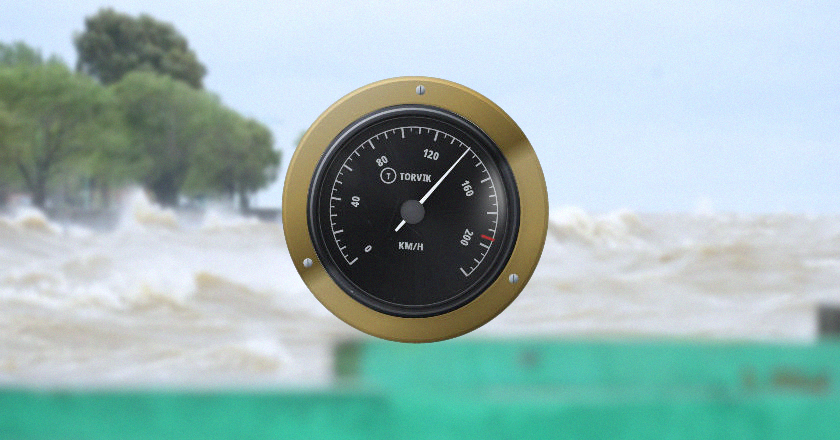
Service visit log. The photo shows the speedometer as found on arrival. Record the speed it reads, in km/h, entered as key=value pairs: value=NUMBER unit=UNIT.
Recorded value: value=140 unit=km/h
